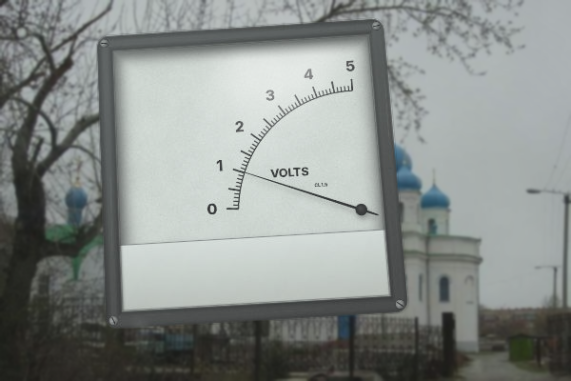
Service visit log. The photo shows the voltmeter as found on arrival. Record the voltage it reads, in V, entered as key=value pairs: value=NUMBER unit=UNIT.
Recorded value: value=1 unit=V
